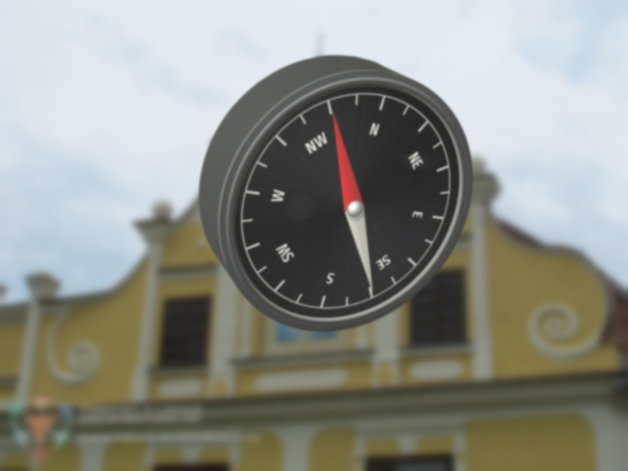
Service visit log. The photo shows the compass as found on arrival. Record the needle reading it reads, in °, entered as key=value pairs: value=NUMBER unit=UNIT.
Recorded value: value=330 unit=°
